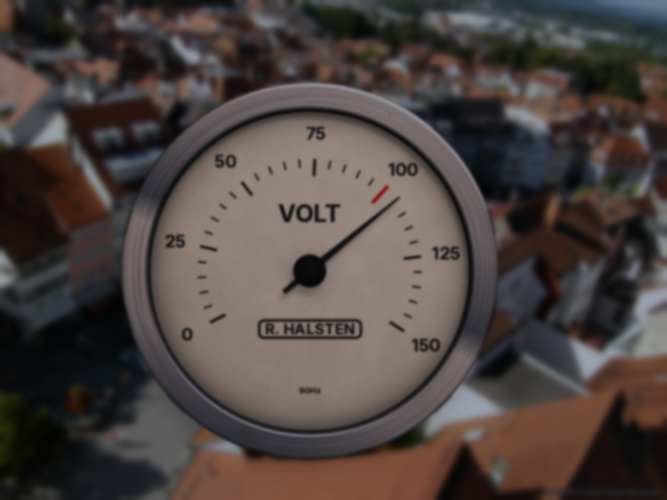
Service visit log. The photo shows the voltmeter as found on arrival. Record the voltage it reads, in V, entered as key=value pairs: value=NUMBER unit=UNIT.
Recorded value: value=105 unit=V
